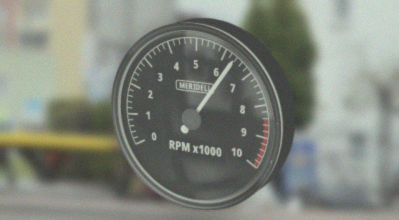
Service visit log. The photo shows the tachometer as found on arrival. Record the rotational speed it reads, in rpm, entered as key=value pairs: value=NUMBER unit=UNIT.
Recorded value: value=6400 unit=rpm
